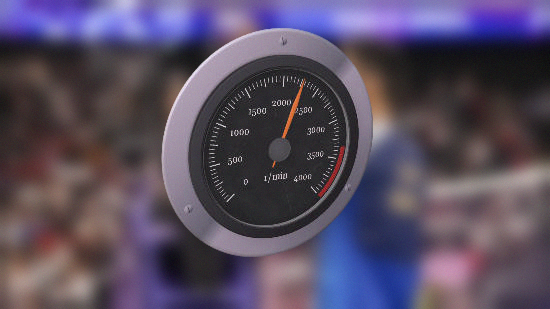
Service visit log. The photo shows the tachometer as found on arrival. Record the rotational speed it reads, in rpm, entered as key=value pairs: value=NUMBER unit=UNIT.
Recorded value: value=2250 unit=rpm
